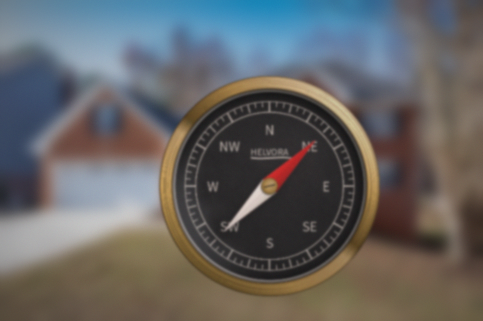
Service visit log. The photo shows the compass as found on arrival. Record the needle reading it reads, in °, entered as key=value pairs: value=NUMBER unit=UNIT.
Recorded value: value=45 unit=°
